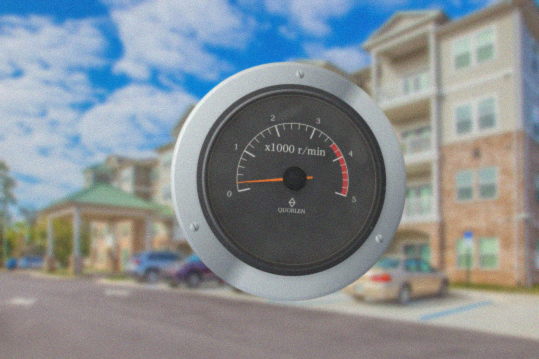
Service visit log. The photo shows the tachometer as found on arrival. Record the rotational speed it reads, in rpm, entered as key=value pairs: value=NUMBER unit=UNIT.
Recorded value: value=200 unit=rpm
